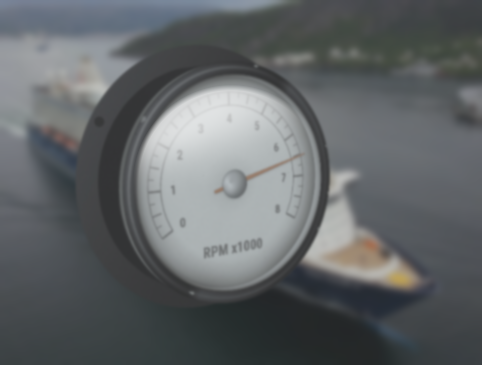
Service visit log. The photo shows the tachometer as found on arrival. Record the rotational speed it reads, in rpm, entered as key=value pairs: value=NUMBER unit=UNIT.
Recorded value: value=6500 unit=rpm
